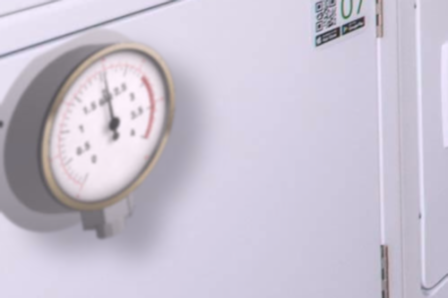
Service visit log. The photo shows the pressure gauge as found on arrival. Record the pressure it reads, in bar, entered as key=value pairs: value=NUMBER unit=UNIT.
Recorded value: value=2 unit=bar
